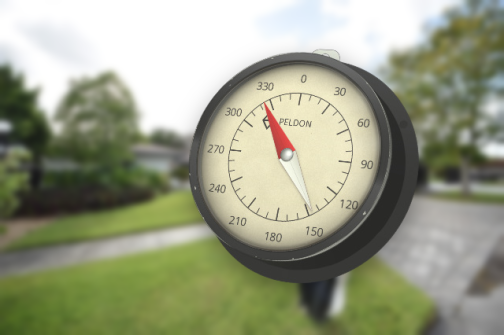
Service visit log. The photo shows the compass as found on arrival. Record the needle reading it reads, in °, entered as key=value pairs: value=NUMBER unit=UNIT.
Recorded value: value=325 unit=°
